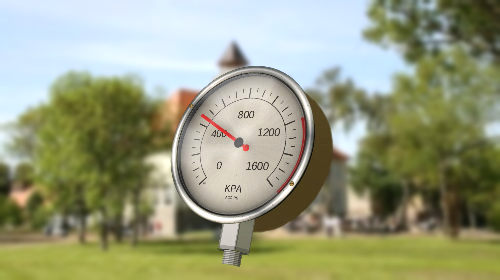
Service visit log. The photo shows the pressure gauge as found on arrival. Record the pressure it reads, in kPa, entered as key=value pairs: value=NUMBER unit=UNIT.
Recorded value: value=450 unit=kPa
